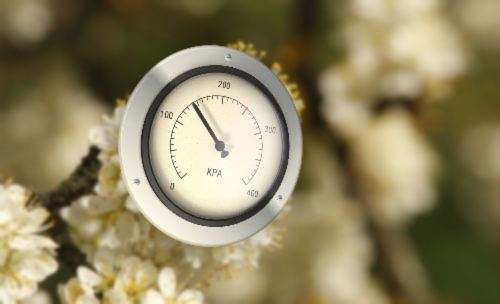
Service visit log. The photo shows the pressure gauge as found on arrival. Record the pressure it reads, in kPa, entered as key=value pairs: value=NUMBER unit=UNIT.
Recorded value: value=140 unit=kPa
